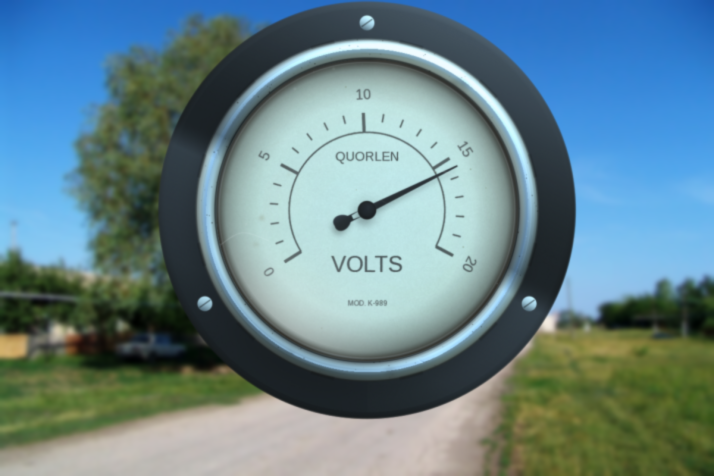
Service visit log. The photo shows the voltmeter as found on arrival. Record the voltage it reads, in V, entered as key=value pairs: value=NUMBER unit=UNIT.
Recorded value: value=15.5 unit=V
